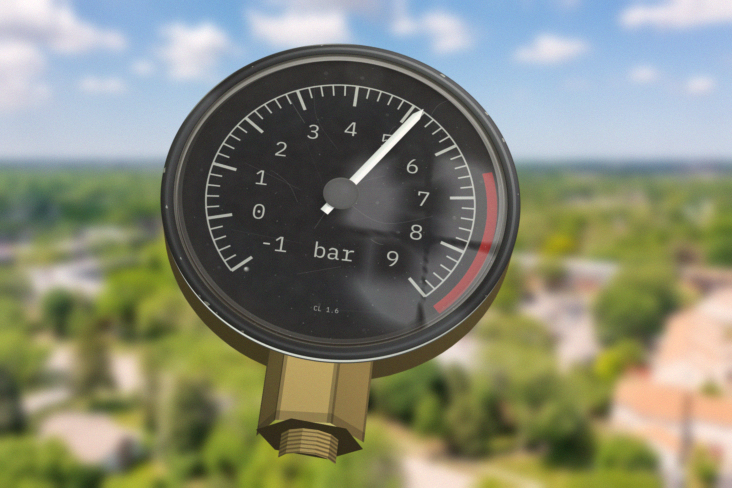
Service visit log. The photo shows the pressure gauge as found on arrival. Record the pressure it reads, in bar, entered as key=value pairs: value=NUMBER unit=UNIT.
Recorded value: value=5.2 unit=bar
